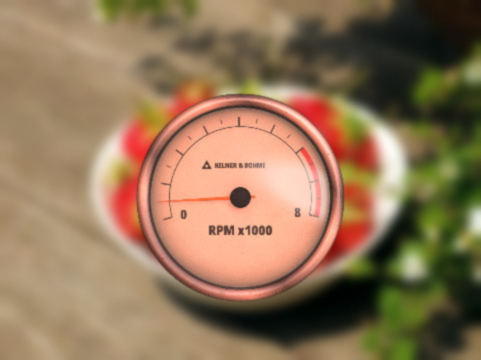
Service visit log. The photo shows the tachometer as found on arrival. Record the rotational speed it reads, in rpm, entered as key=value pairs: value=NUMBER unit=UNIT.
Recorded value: value=500 unit=rpm
